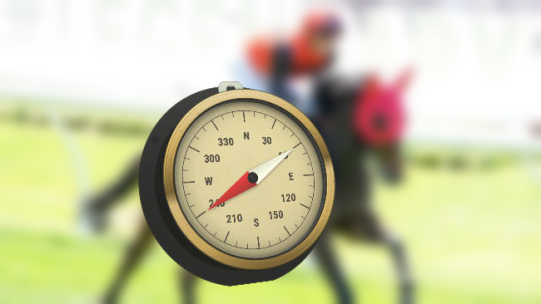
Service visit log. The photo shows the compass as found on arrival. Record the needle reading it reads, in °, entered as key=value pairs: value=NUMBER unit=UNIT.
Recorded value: value=240 unit=°
